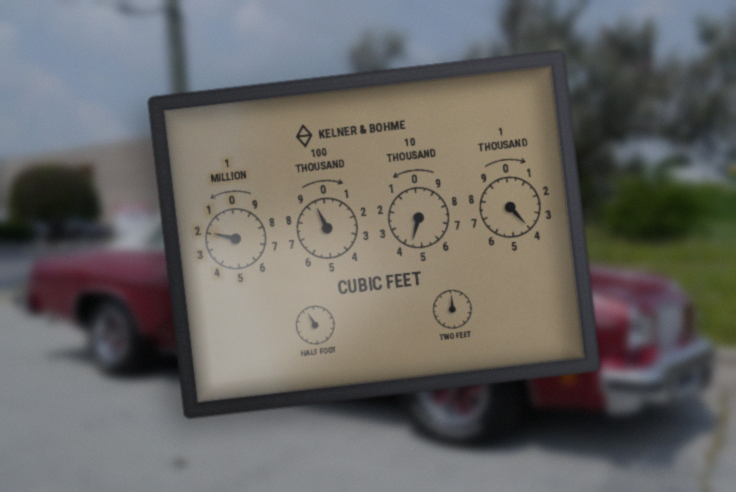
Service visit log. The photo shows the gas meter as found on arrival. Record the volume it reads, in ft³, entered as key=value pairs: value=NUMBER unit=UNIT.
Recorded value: value=194400 unit=ft³
